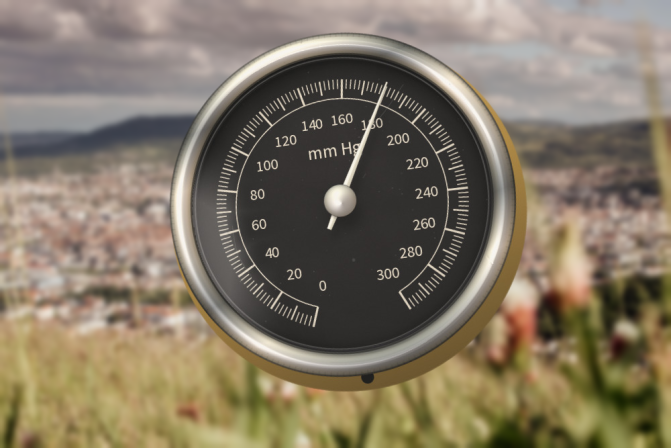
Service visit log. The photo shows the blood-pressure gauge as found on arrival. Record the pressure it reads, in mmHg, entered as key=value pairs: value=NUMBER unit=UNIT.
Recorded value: value=180 unit=mmHg
